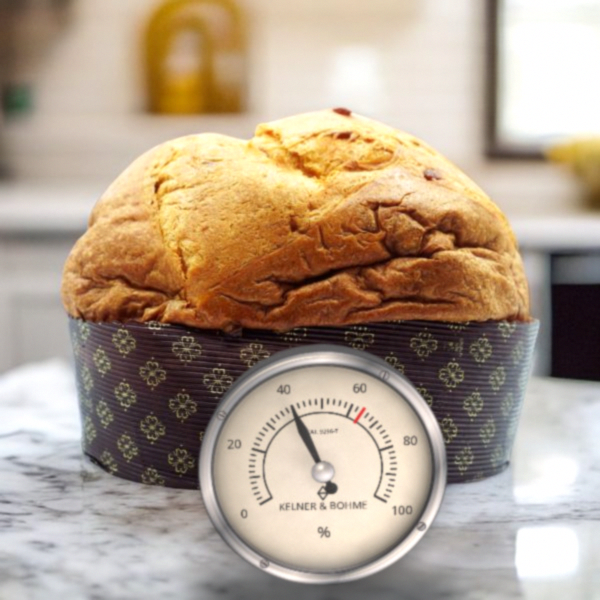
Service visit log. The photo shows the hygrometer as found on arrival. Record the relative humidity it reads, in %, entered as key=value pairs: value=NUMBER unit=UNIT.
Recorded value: value=40 unit=%
